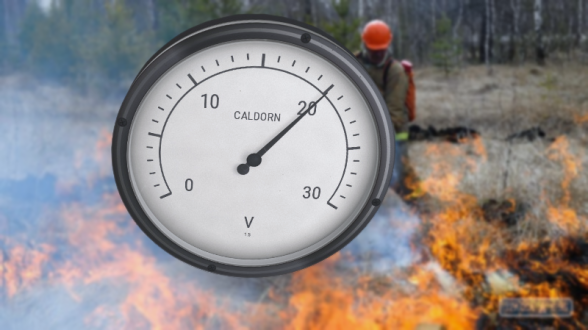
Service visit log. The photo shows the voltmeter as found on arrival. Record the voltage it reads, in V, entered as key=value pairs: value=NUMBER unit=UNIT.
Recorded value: value=20 unit=V
